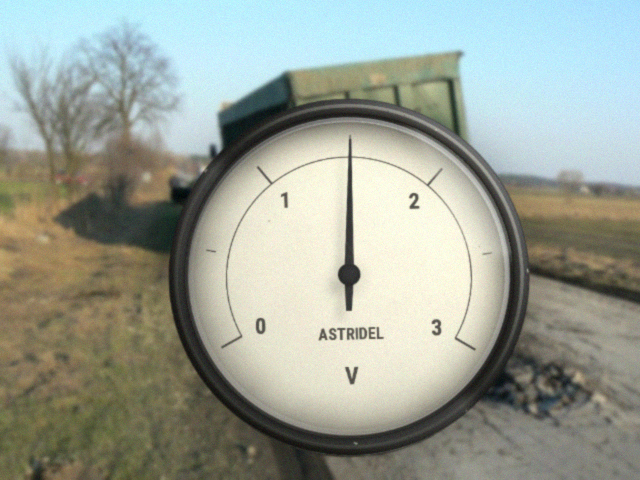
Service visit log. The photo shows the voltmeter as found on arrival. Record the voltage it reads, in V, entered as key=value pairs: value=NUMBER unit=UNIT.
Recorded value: value=1.5 unit=V
